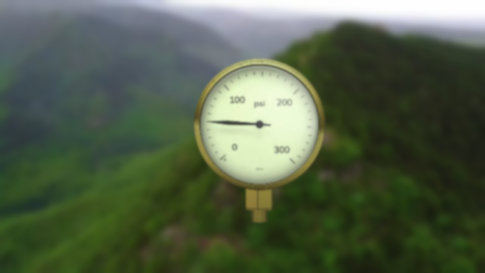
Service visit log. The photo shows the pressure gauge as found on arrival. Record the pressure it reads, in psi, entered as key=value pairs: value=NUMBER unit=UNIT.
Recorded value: value=50 unit=psi
